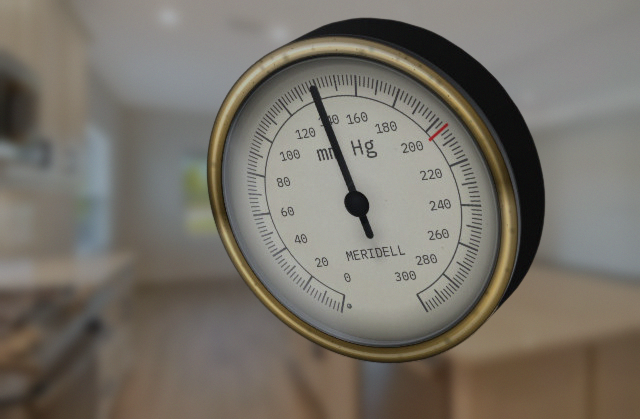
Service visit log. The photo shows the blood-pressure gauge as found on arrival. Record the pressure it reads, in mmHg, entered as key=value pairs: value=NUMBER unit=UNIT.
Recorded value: value=140 unit=mmHg
